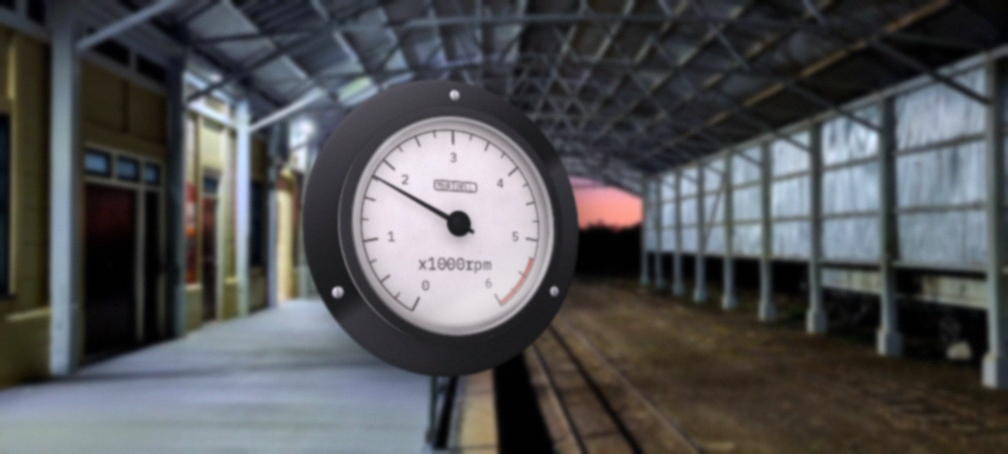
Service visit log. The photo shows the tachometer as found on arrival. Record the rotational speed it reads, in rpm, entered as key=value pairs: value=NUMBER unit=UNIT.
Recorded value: value=1750 unit=rpm
